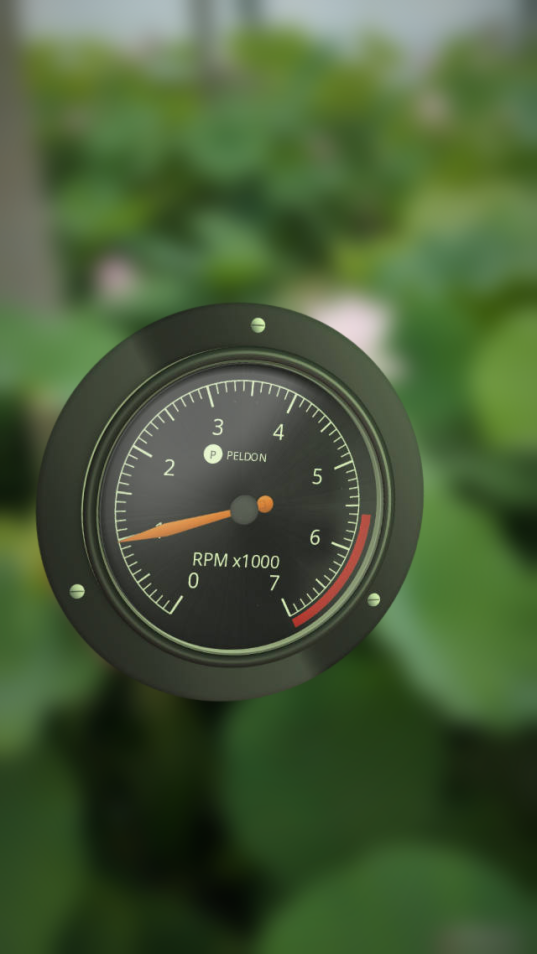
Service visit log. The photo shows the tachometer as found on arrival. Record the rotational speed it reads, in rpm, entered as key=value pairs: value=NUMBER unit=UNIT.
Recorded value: value=1000 unit=rpm
